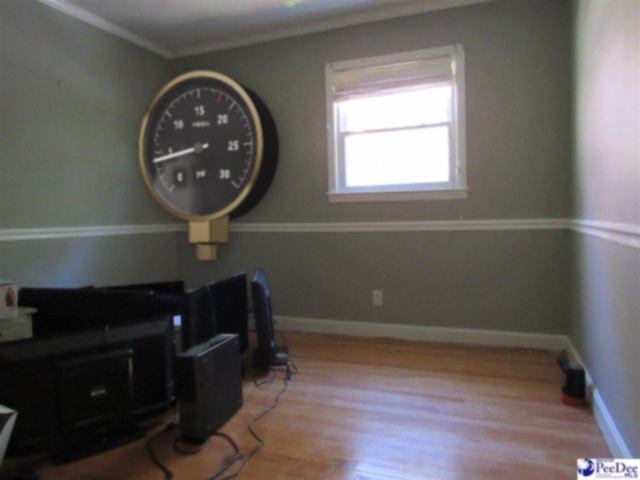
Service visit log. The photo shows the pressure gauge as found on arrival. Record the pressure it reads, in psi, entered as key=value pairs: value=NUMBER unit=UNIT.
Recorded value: value=4 unit=psi
